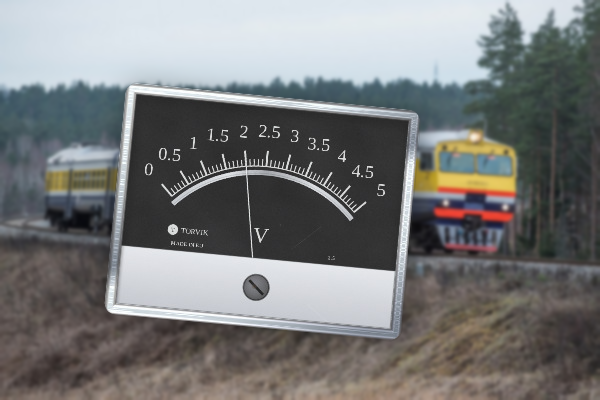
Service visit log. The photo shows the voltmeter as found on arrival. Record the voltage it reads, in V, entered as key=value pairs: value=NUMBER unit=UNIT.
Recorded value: value=2 unit=V
